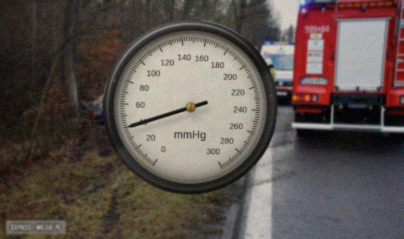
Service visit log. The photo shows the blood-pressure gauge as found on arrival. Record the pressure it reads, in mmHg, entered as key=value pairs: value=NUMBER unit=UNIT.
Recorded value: value=40 unit=mmHg
